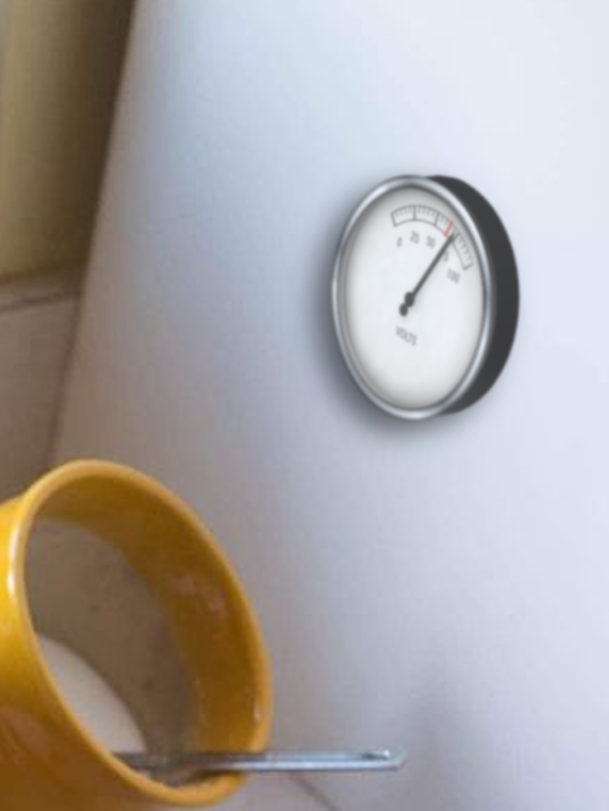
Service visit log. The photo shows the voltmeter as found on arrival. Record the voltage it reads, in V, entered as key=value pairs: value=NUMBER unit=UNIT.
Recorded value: value=75 unit=V
